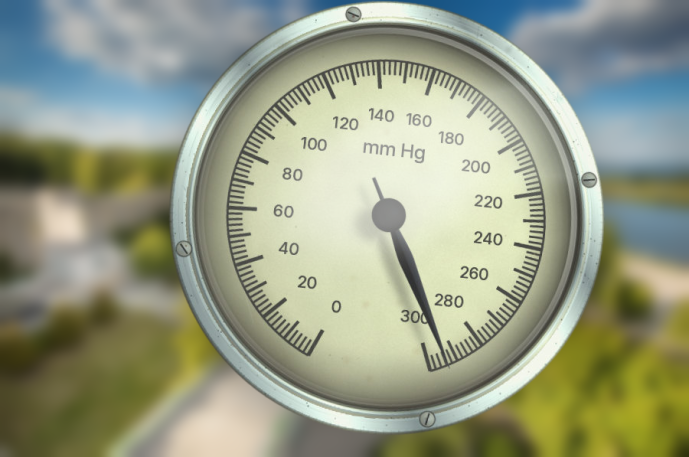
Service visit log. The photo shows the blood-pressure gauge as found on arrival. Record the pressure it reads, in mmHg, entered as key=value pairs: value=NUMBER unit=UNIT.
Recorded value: value=294 unit=mmHg
